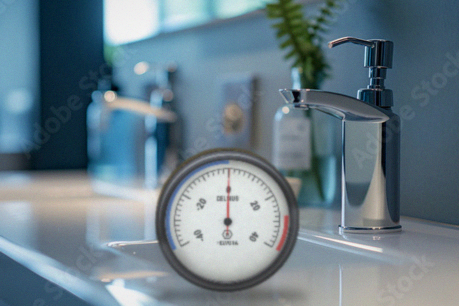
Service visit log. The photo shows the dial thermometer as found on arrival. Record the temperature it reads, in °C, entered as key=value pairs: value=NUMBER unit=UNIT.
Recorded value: value=0 unit=°C
